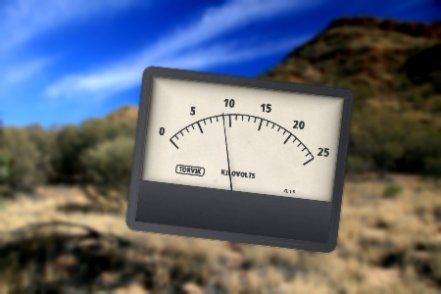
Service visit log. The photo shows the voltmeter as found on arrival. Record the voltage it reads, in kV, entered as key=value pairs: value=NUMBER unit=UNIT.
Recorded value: value=9 unit=kV
